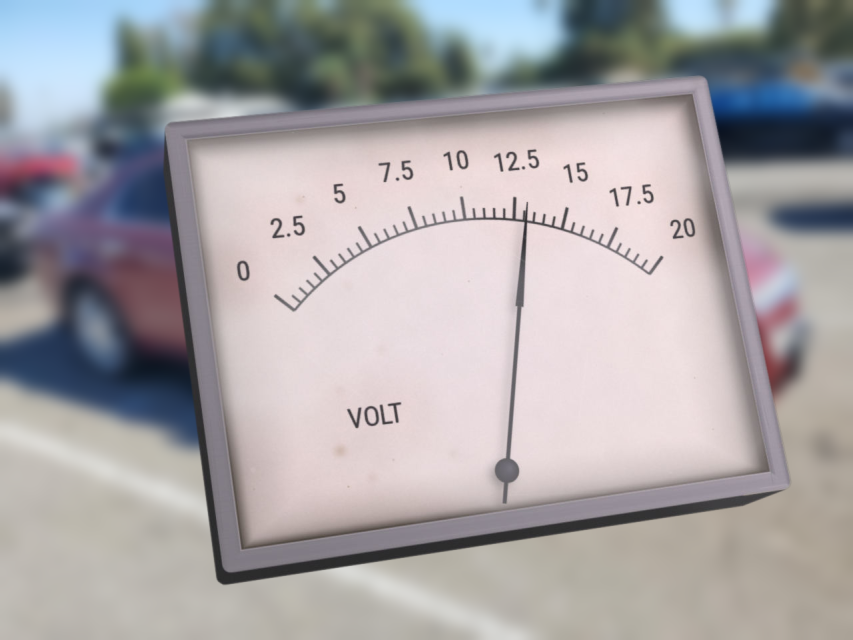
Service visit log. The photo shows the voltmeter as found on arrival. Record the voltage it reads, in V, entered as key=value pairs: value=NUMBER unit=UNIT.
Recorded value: value=13 unit=V
